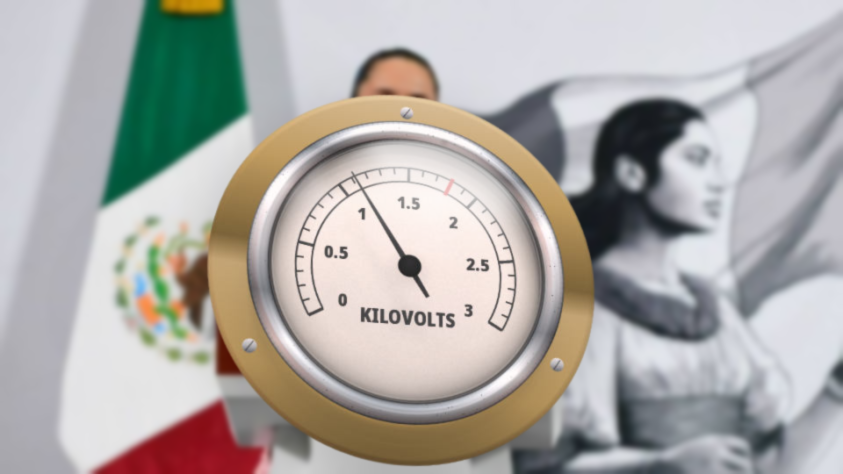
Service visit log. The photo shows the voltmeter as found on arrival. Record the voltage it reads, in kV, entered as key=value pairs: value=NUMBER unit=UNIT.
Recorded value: value=1.1 unit=kV
